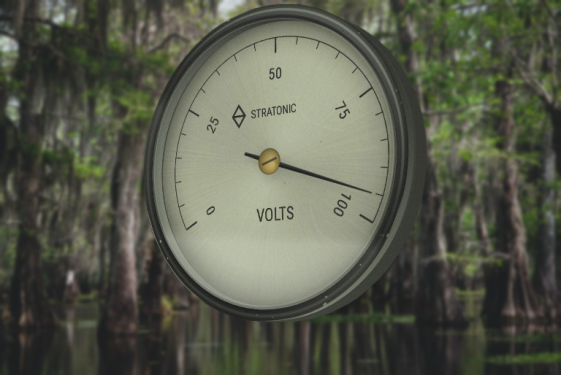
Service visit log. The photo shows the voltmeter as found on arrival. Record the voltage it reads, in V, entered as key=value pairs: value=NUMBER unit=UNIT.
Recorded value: value=95 unit=V
